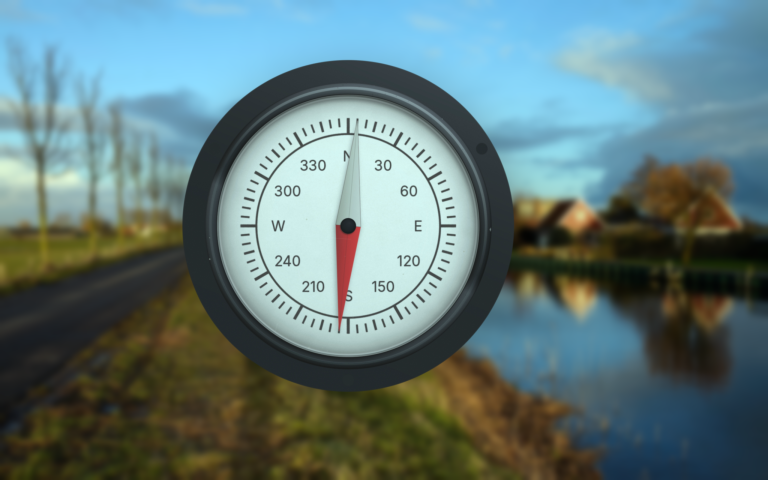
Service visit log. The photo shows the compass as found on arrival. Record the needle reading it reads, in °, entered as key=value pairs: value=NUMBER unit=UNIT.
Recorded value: value=185 unit=°
